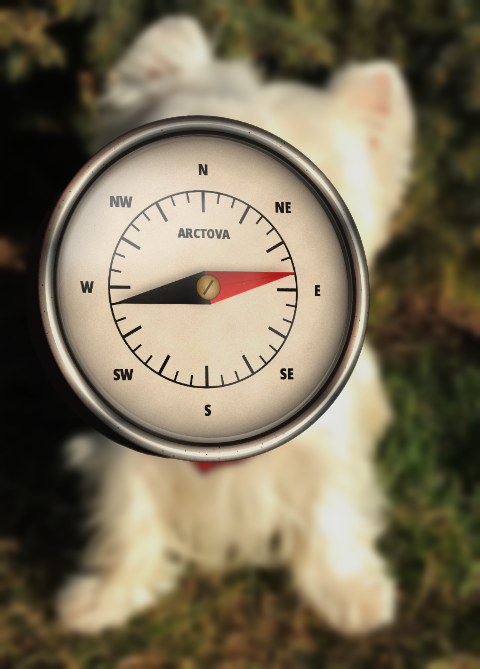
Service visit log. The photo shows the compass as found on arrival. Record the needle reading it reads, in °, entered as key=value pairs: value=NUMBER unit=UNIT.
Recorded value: value=80 unit=°
